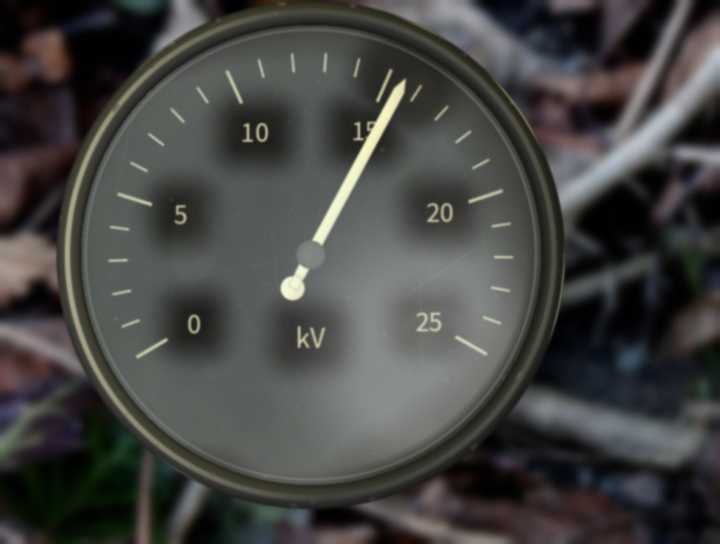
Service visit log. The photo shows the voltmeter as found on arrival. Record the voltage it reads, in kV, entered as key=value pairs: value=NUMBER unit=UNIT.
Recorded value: value=15.5 unit=kV
